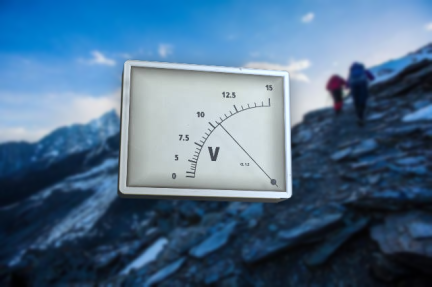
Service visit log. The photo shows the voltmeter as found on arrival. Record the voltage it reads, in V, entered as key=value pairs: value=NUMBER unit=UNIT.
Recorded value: value=10.5 unit=V
